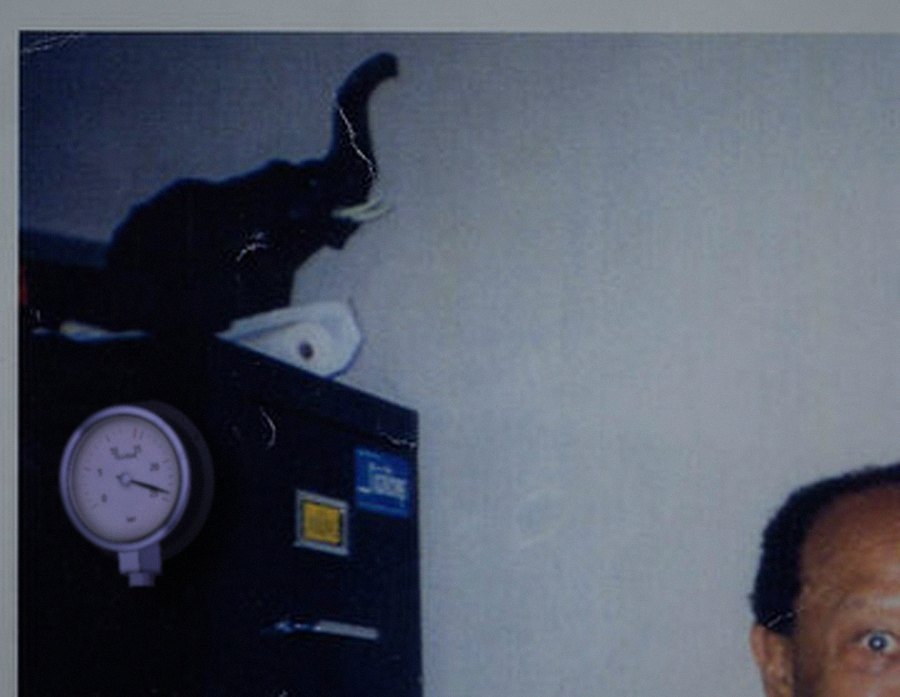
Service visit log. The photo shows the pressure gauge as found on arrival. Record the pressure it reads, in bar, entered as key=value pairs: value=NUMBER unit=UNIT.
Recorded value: value=24 unit=bar
